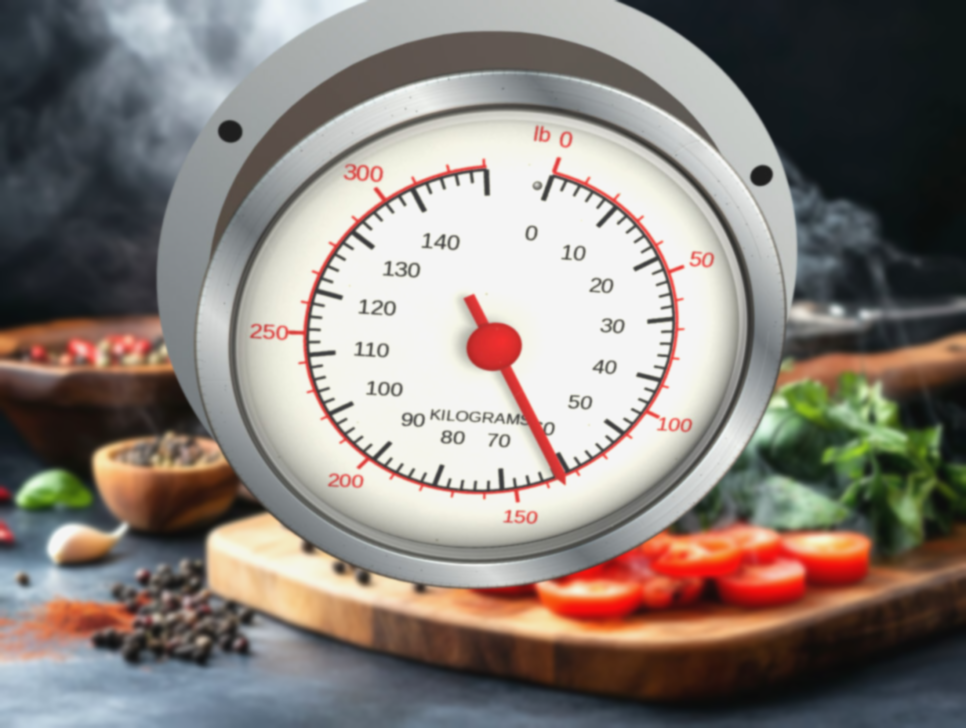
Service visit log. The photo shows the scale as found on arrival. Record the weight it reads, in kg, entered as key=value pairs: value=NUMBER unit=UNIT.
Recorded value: value=61 unit=kg
